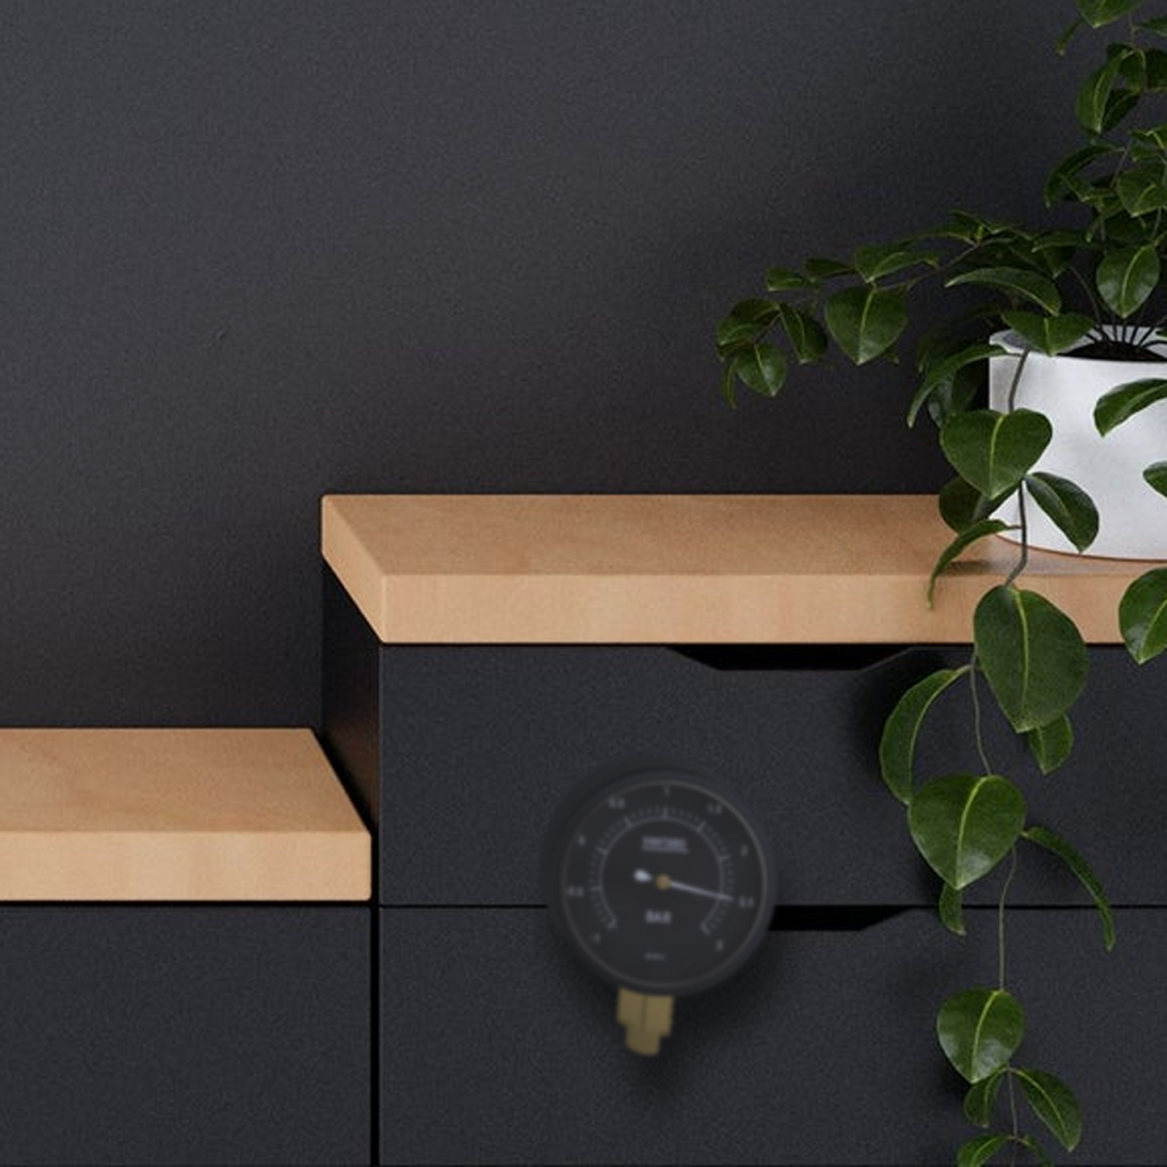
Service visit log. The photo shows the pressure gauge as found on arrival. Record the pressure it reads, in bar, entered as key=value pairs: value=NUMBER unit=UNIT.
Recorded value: value=2.5 unit=bar
